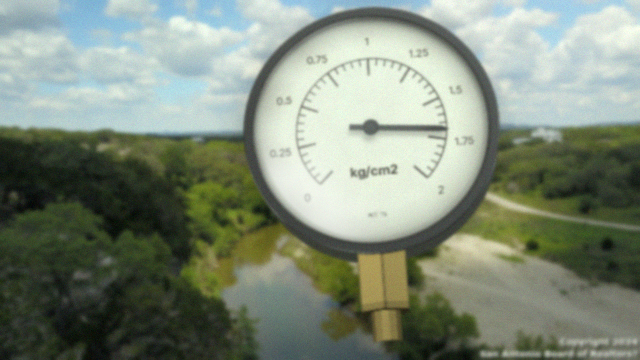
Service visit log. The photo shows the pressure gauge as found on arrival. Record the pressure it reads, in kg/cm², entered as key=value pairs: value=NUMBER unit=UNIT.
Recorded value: value=1.7 unit=kg/cm²
